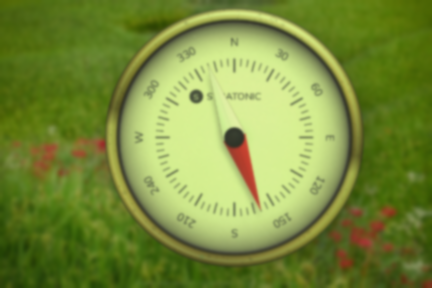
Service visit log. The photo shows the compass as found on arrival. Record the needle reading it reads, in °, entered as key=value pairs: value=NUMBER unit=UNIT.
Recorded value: value=160 unit=°
